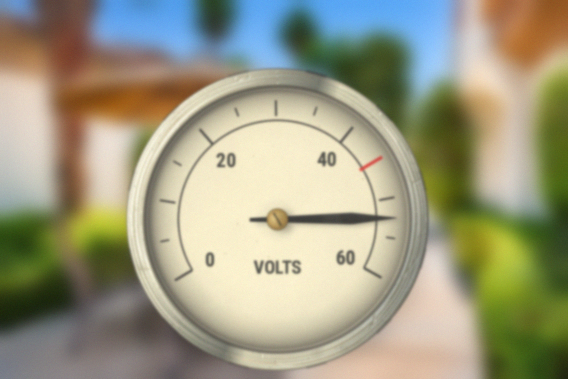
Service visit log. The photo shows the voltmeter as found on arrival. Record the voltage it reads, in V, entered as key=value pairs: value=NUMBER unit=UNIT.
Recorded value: value=52.5 unit=V
